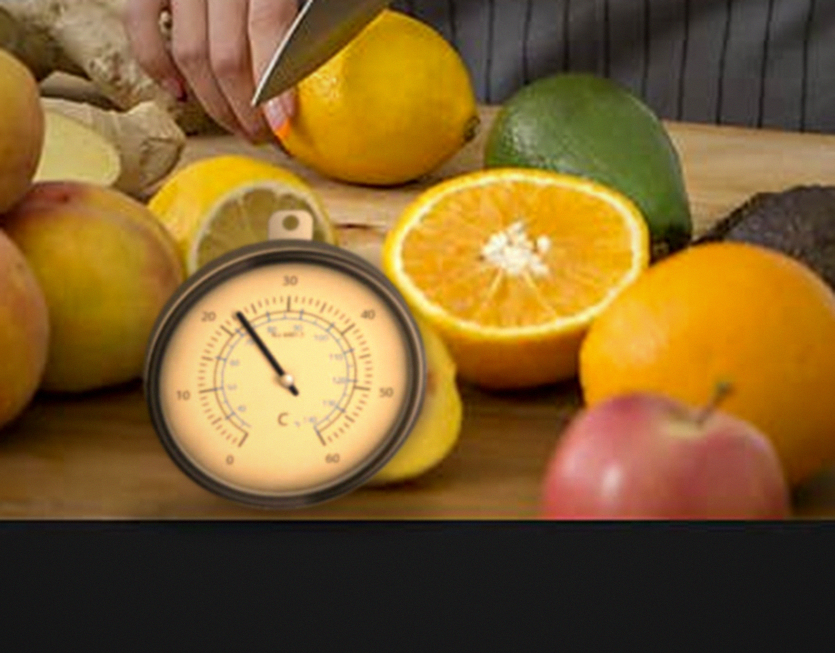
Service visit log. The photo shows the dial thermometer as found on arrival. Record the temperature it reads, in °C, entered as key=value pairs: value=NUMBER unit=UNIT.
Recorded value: value=23 unit=°C
